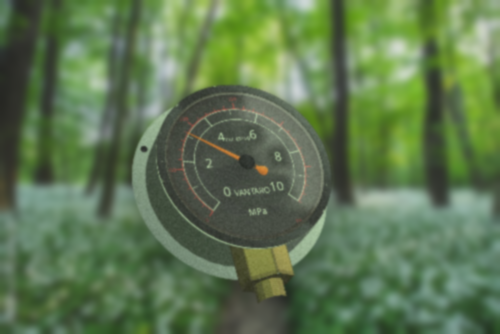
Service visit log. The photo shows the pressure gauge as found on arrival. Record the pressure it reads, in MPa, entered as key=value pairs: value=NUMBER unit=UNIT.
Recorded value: value=3 unit=MPa
